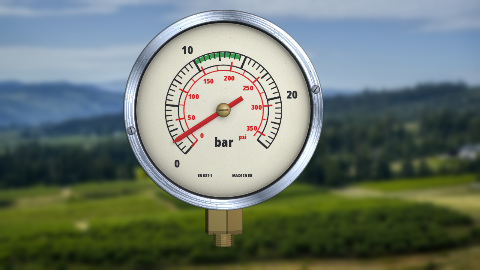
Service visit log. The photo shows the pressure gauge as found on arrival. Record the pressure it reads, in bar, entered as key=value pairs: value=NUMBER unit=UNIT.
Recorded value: value=1.5 unit=bar
